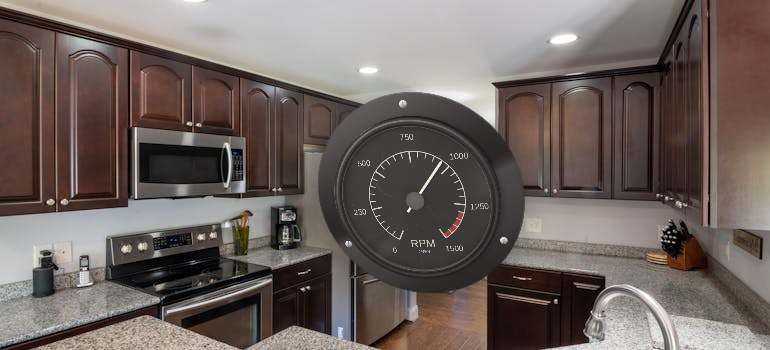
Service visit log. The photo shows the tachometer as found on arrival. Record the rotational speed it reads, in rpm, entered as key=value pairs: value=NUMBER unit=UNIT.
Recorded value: value=950 unit=rpm
